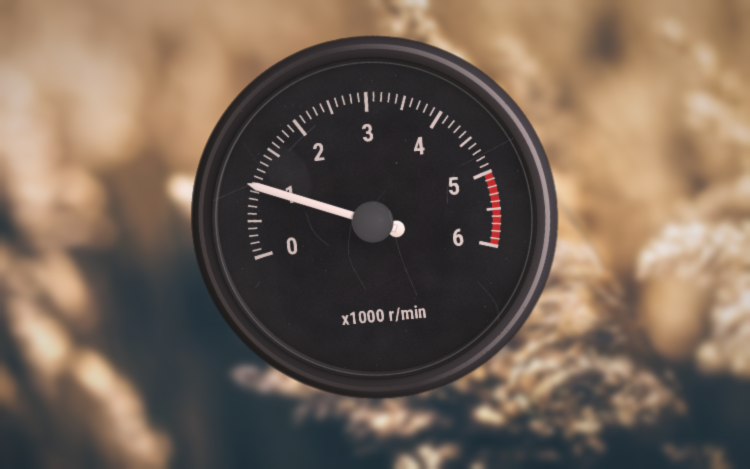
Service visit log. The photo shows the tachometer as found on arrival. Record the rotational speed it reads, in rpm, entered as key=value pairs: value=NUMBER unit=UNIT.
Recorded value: value=1000 unit=rpm
